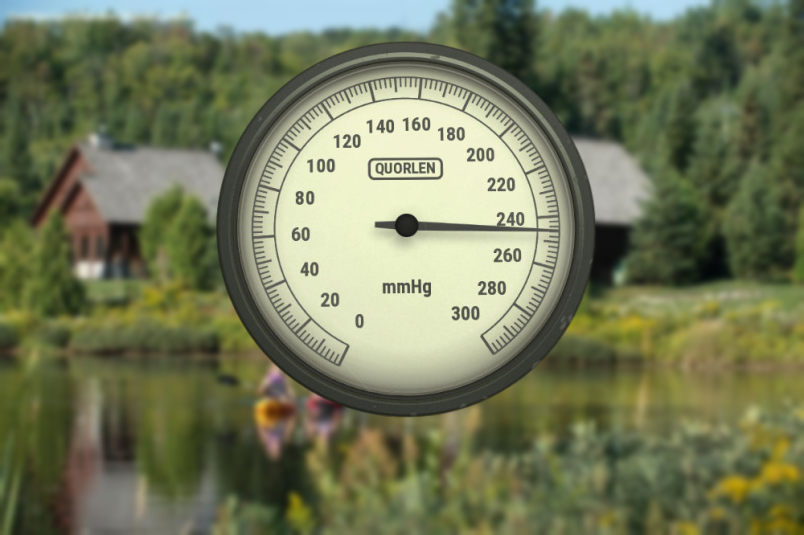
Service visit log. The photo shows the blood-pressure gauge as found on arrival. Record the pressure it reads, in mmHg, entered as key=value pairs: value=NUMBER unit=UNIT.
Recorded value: value=246 unit=mmHg
